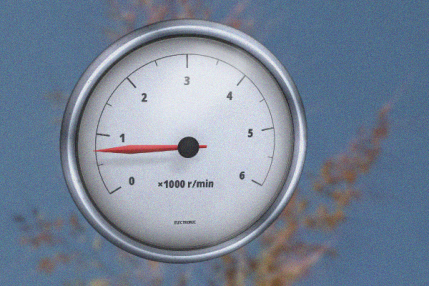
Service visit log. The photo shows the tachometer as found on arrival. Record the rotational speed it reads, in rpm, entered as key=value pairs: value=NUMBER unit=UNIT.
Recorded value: value=750 unit=rpm
